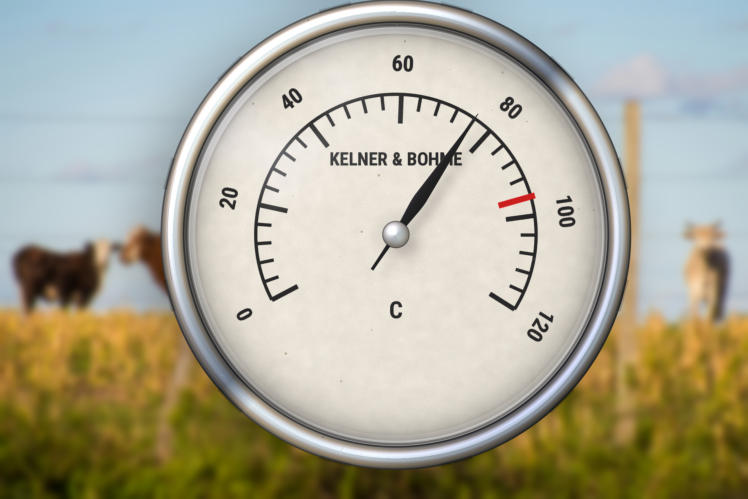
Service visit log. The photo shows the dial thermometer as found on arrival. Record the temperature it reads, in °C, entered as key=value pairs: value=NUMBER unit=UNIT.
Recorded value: value=76 unit=°C
